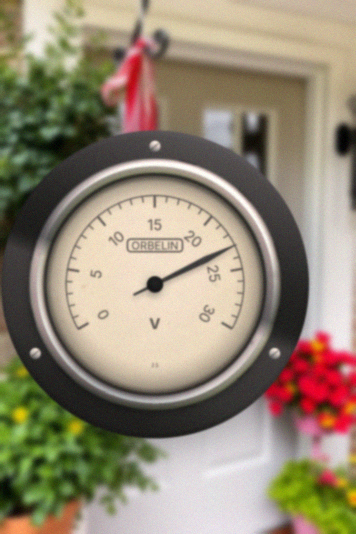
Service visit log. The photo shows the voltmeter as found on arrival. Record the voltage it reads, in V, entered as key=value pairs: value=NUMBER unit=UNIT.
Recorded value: value=23 unit=V
